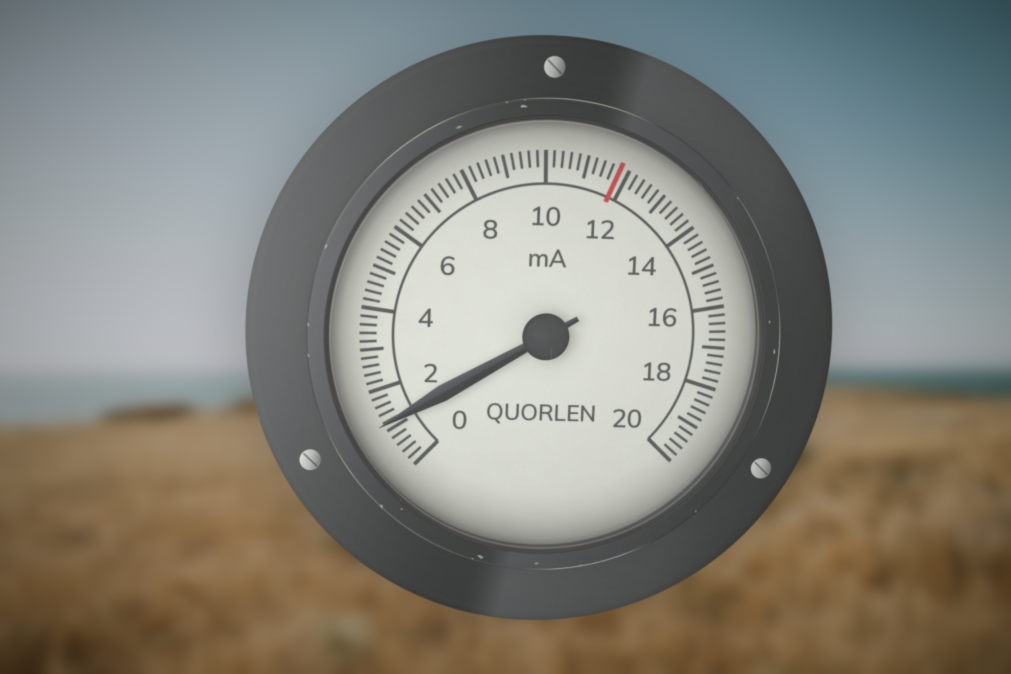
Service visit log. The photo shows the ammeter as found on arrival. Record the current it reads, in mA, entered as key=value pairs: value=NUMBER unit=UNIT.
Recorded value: value=1.2 unit=mA
